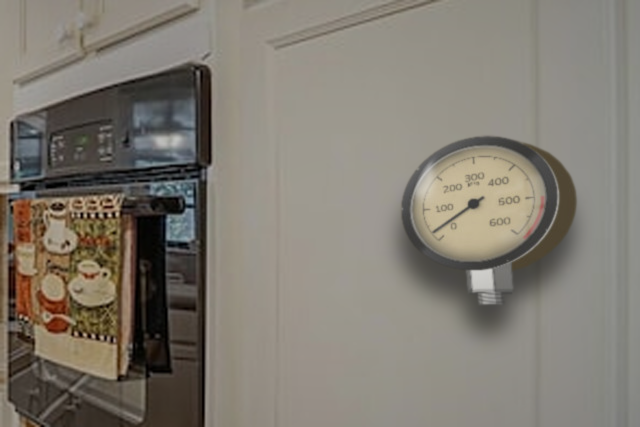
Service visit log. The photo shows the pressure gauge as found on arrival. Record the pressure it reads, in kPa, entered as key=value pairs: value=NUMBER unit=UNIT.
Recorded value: value=25 unit=kPa
